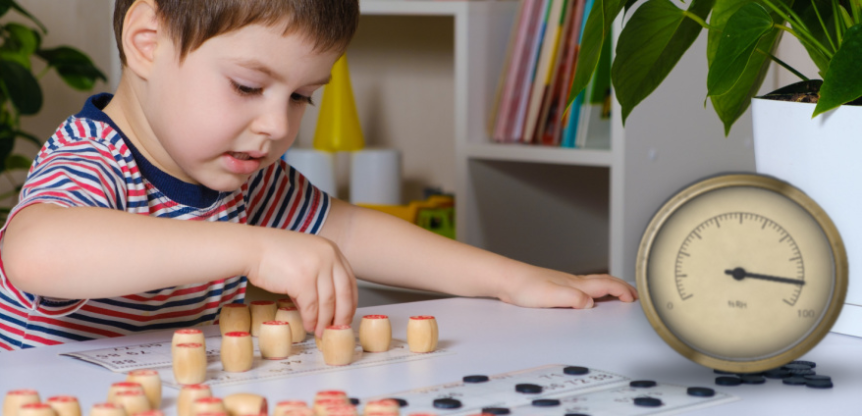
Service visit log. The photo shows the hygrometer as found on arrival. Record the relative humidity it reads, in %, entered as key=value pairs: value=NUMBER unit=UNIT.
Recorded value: value=90 unit=%
